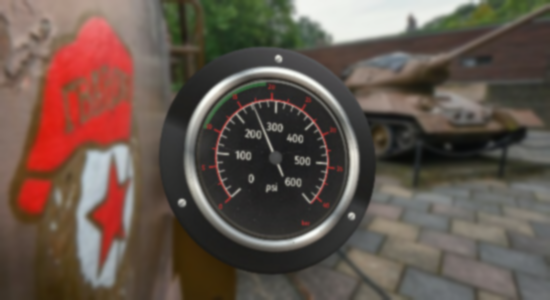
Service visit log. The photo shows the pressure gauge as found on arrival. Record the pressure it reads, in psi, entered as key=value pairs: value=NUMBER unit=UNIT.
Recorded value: value=240 unit=psi
